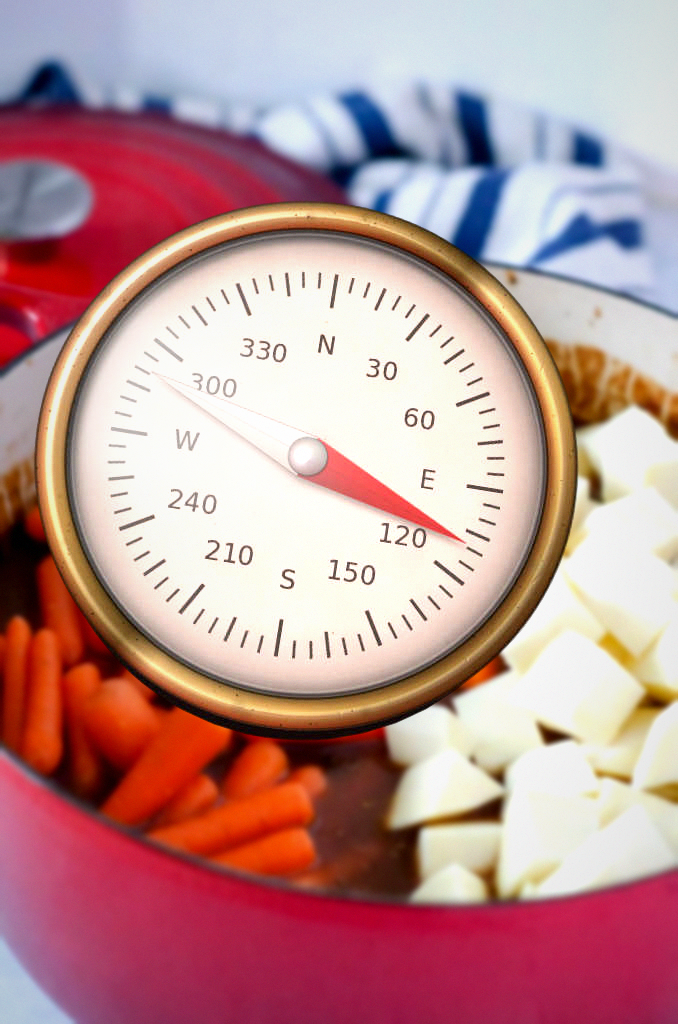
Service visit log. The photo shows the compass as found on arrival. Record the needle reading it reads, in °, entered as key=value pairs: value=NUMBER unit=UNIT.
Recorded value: value=110 unit=°
